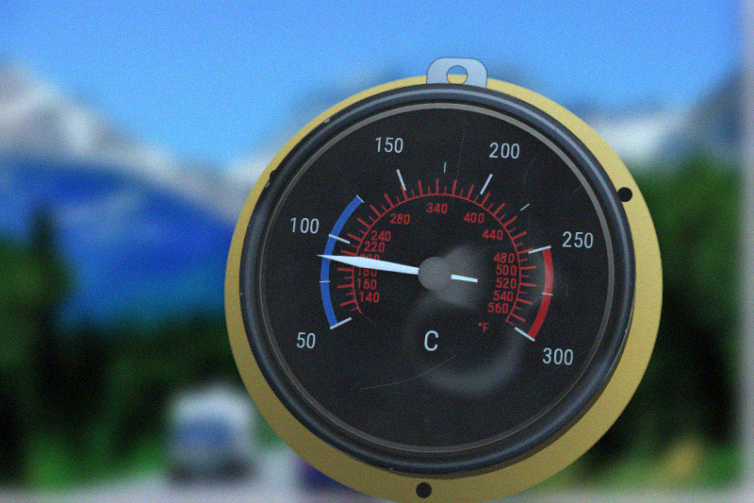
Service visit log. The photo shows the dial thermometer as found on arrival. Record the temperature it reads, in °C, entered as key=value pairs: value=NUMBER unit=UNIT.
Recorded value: value=87.5 unit=°C
